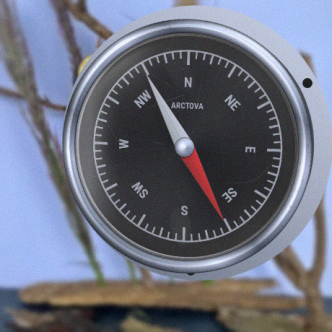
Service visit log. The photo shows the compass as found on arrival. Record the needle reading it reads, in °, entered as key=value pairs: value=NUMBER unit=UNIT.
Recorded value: value=150 unit=°
